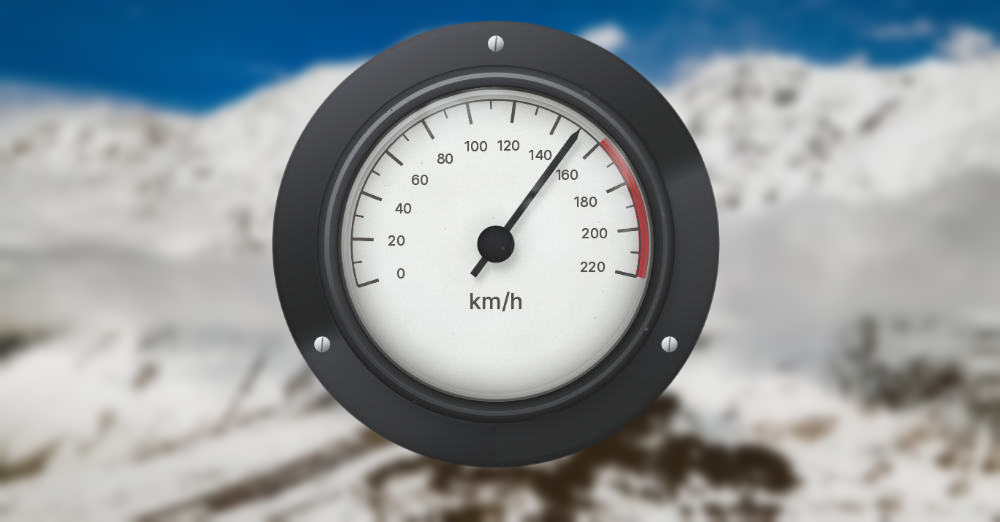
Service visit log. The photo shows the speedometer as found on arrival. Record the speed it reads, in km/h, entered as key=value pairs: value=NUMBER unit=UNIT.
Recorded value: value=150 unit=km/h
